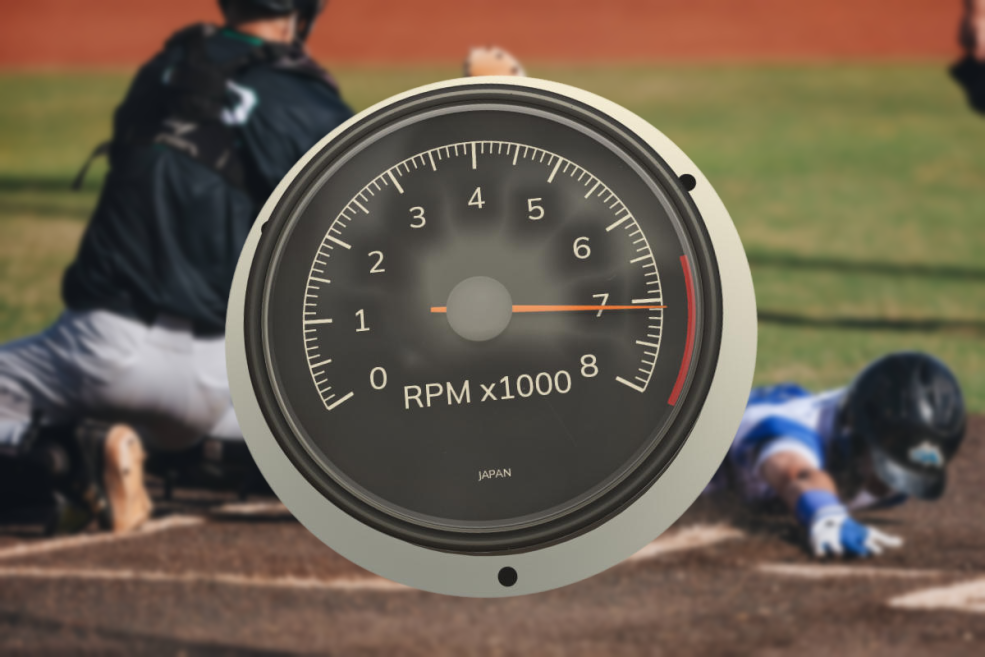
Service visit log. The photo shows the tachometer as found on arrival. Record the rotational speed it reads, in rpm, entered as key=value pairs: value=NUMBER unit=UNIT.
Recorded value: value=7100 unit=rpm
